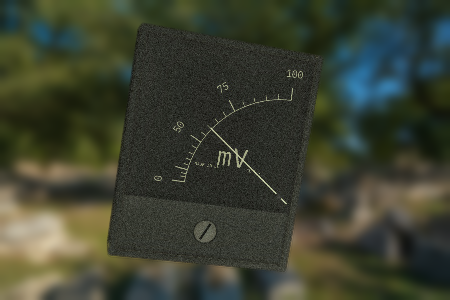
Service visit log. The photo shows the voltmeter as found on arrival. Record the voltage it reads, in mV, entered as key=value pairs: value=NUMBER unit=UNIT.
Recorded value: value=60 unit=mV
